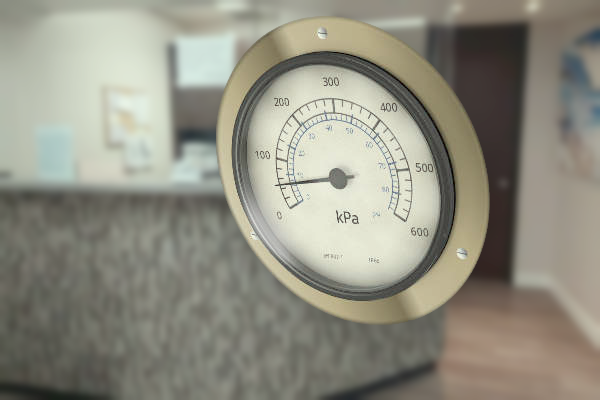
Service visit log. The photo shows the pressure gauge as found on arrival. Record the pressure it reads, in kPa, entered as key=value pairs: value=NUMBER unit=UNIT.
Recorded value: value=50 unit=kPa
